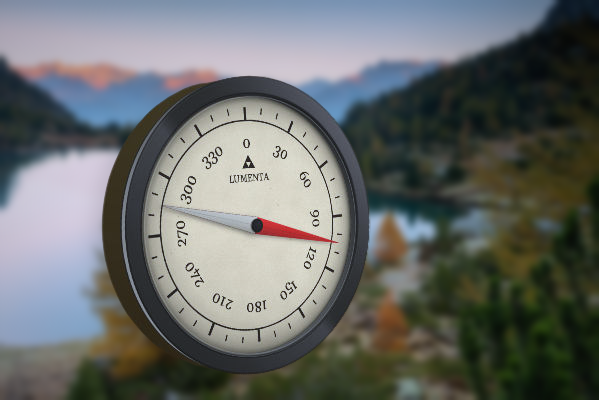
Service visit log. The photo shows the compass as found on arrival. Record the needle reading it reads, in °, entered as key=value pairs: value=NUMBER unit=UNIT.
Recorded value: value=105 unit=°
